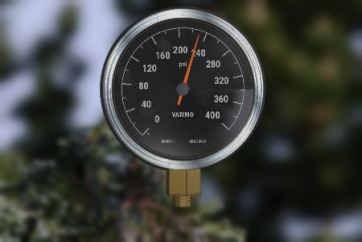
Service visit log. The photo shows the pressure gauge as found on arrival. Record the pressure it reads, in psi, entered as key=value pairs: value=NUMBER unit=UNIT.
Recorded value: value=230 unit=psi
